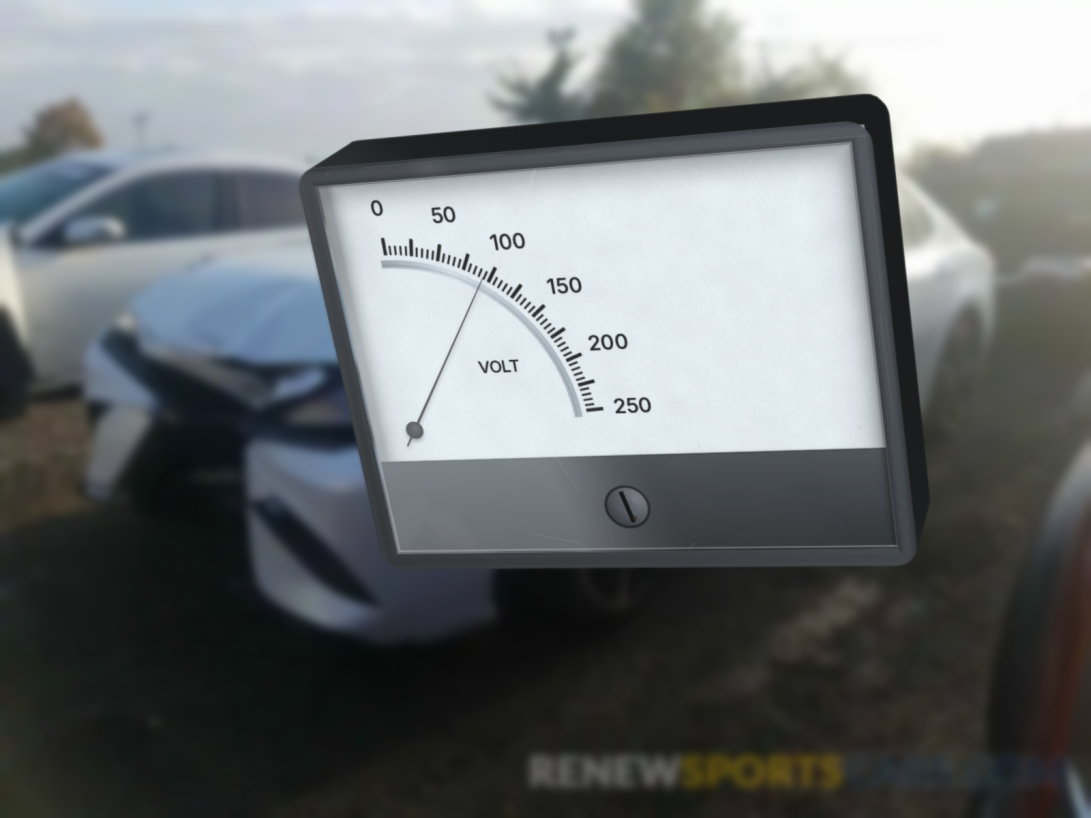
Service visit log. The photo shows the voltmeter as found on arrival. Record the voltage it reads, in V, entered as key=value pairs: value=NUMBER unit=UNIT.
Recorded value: value=95 unit=V
